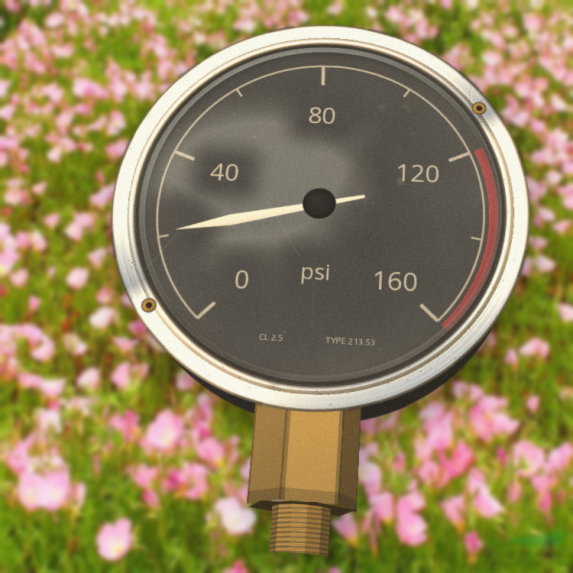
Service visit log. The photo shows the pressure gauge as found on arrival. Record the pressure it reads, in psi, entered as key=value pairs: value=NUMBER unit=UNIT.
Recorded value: value=20 unit=psi
